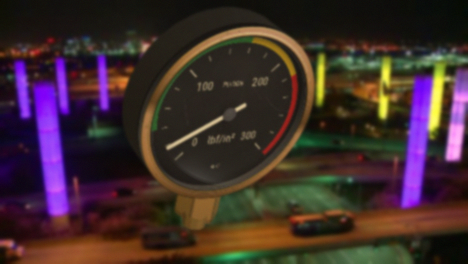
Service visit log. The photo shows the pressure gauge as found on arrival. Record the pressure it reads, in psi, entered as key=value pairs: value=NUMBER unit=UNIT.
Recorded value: value=20 unit=psi
